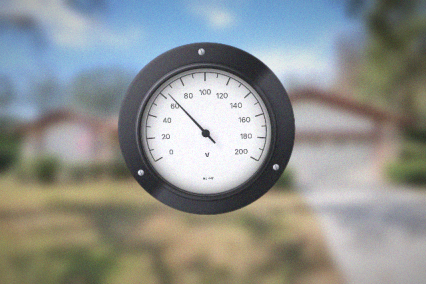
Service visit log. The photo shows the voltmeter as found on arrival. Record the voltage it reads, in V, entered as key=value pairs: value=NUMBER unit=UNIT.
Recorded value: value=65 unit=V
